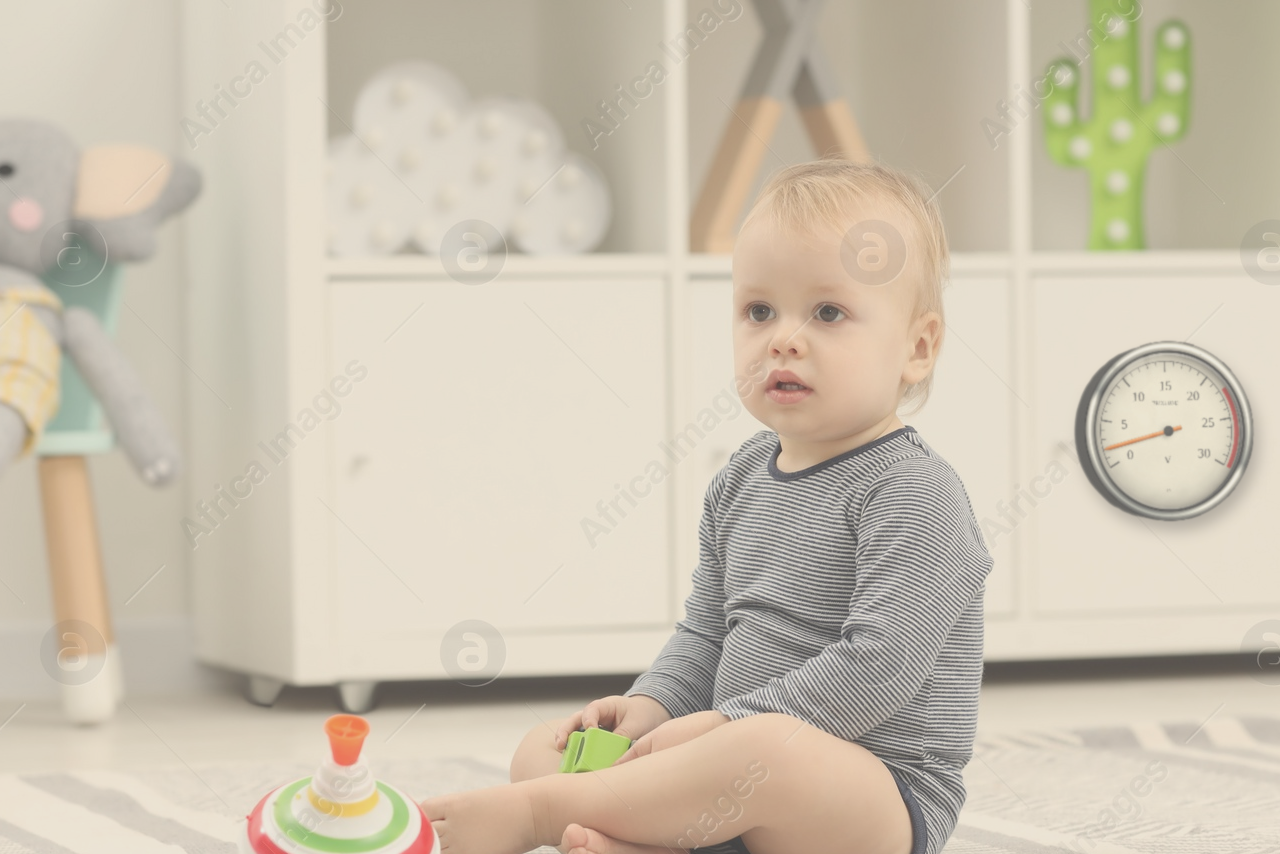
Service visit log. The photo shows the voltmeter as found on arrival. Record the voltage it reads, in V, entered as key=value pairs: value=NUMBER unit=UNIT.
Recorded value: value=2 unit=V
